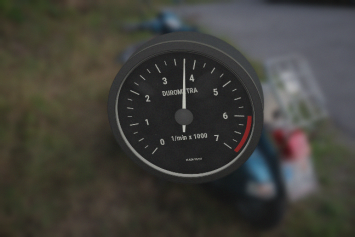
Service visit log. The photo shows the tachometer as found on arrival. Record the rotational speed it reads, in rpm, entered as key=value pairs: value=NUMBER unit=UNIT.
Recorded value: value=3750 unit=rpm
